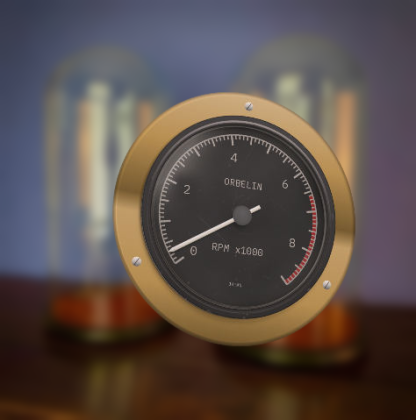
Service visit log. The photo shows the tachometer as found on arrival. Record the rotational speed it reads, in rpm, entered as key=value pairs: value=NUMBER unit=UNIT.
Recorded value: value=300 unit=rpm
